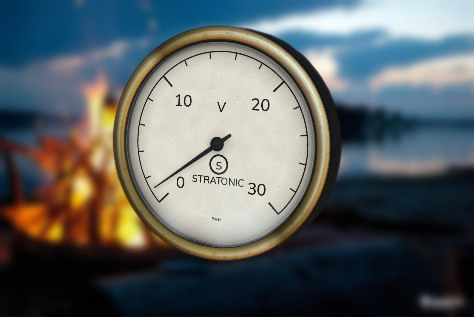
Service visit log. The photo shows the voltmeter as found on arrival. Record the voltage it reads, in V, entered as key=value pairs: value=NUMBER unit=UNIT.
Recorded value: value=1 unit=V
